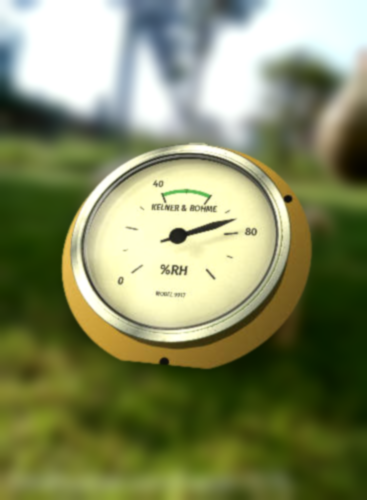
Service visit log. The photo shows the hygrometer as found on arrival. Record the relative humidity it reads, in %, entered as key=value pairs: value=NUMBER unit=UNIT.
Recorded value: value=75 unit=%
